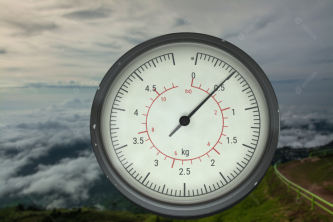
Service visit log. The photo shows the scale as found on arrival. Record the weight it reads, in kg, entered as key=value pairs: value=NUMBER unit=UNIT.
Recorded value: value=0.5 unit=kg
